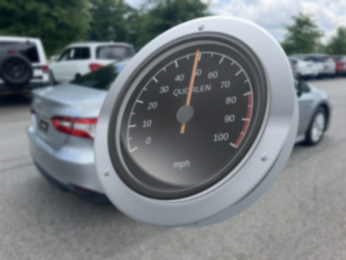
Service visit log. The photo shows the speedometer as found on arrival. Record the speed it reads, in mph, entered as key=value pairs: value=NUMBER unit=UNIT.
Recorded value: value=50 unit=mph
